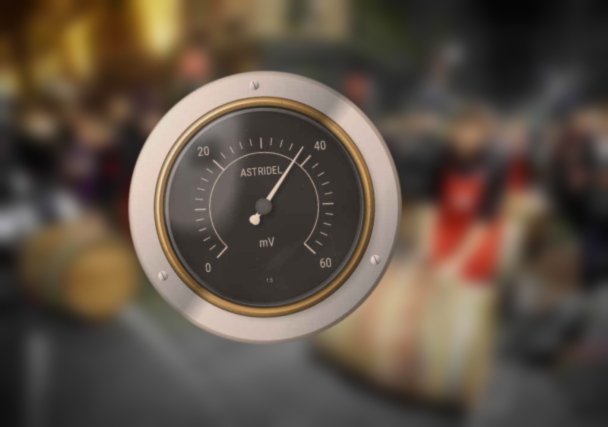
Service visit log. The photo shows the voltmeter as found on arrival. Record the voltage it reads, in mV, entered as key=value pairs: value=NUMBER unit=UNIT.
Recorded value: value=38 unit=mV
